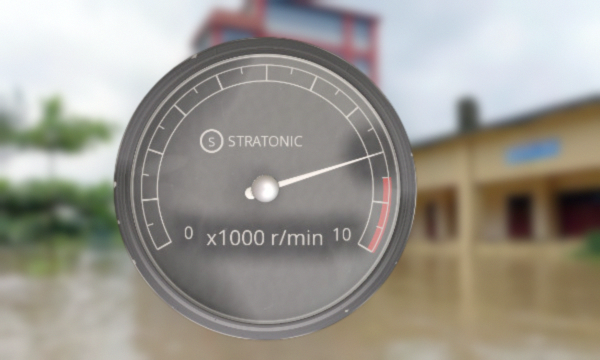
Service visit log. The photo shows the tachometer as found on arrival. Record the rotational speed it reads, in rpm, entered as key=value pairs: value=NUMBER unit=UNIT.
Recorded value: value=8000 unit=rpm
